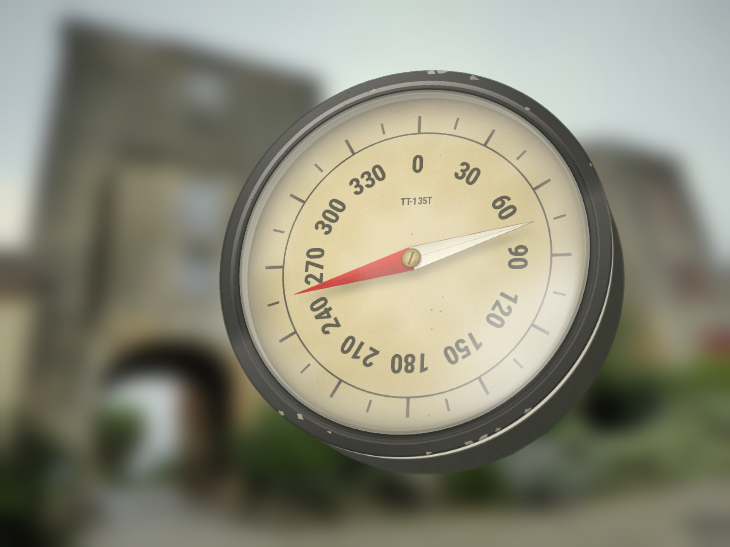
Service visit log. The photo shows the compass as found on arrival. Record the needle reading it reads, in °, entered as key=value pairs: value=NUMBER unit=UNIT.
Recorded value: value=255 unit=°
